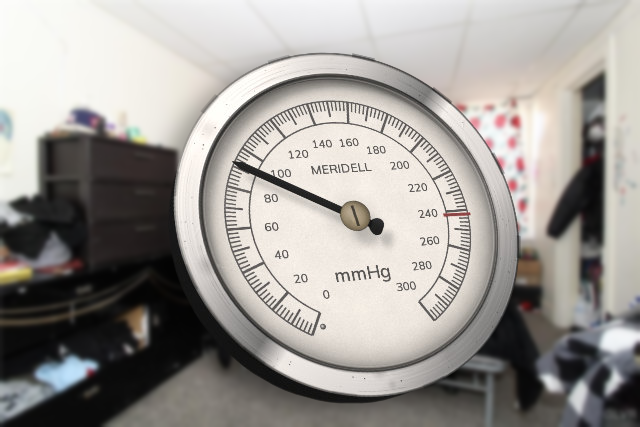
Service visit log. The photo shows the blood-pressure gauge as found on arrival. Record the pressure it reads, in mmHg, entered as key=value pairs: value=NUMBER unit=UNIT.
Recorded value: value=90 unit=mmHg
